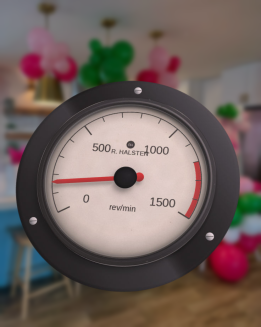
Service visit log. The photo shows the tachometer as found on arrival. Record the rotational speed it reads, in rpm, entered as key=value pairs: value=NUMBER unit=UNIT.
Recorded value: value=150 unit=rpm
